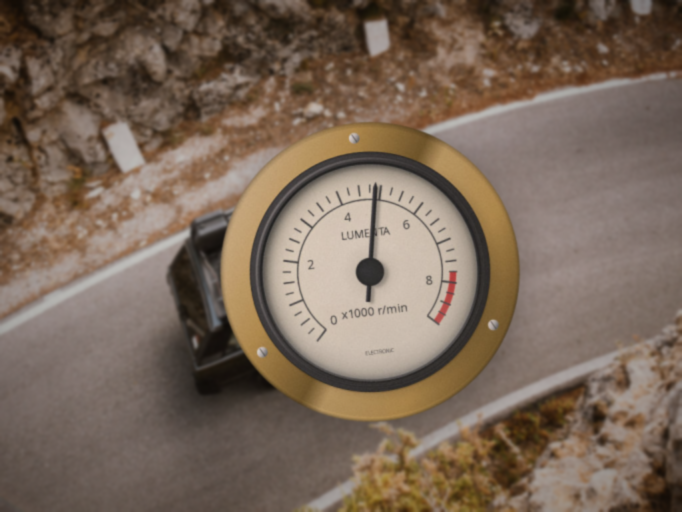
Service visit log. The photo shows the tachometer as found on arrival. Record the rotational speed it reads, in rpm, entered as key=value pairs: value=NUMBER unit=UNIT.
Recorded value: value=4875 unit=rpm
